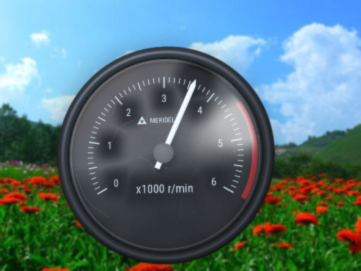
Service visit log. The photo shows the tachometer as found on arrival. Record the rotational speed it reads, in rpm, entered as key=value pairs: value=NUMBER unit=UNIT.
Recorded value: value=3600 unit=rpm
